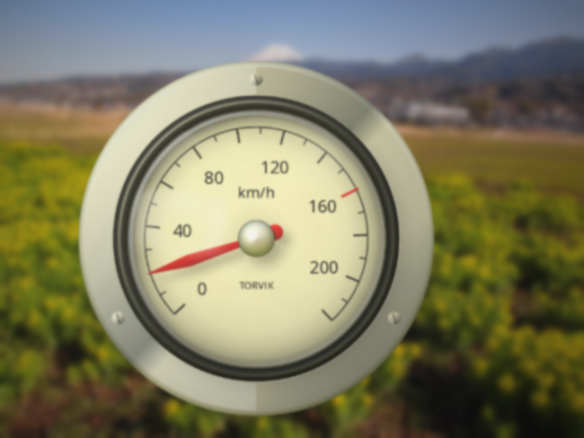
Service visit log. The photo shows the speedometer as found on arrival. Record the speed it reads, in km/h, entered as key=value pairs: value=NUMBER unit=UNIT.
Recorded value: value=20 unit=km/h
